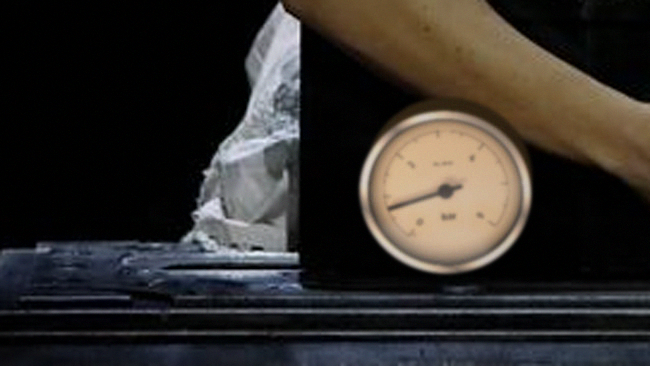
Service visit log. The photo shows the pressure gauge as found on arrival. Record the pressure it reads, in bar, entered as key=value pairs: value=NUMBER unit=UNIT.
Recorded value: value=0.75 unit=bar
